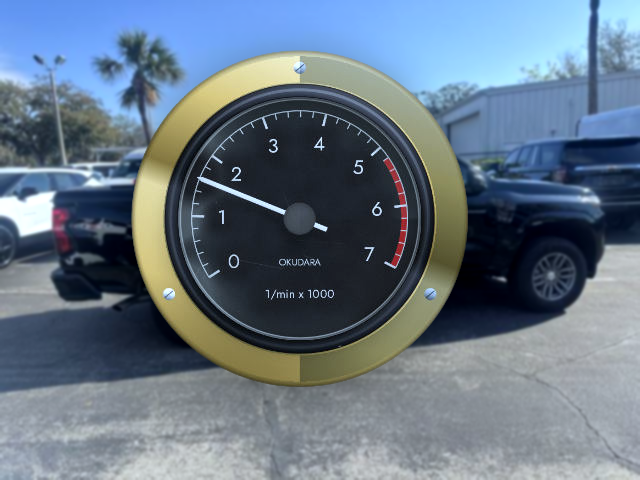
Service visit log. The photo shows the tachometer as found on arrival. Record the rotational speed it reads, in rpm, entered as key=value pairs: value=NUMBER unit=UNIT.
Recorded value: value=1600 unit=rpm
